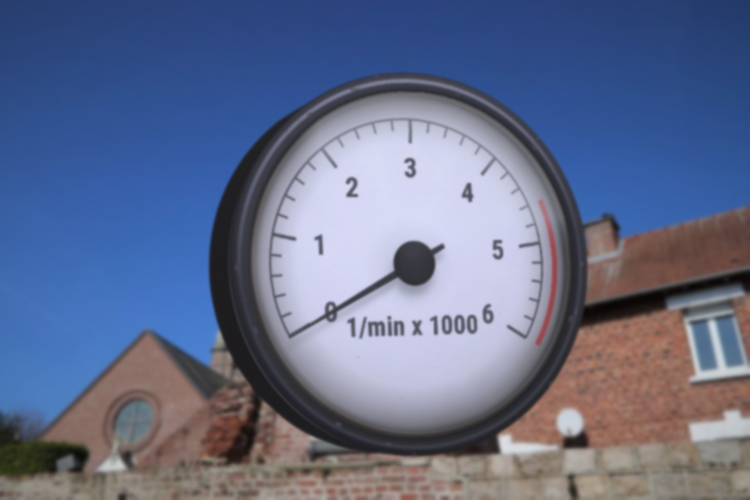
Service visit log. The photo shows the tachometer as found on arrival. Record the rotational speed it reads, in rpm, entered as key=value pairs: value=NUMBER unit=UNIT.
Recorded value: value=0 unit=rpm
